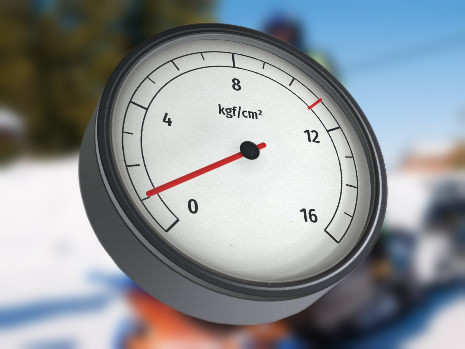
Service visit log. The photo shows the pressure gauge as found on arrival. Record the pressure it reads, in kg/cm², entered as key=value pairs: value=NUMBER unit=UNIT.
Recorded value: value=1 unit=kg/cm²
